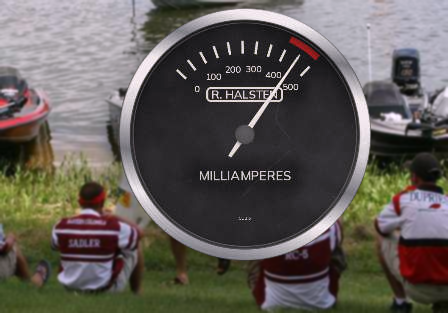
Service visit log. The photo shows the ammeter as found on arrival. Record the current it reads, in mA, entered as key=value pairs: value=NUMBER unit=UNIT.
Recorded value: value=450 unit=mA
